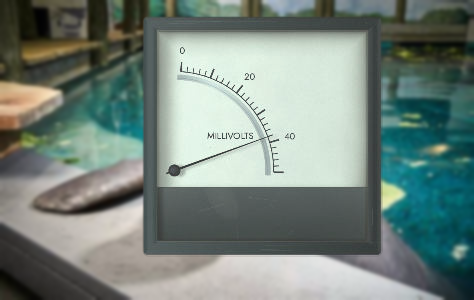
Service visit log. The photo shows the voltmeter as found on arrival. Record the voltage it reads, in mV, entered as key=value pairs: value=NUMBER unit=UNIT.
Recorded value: value=38 unit=mV
